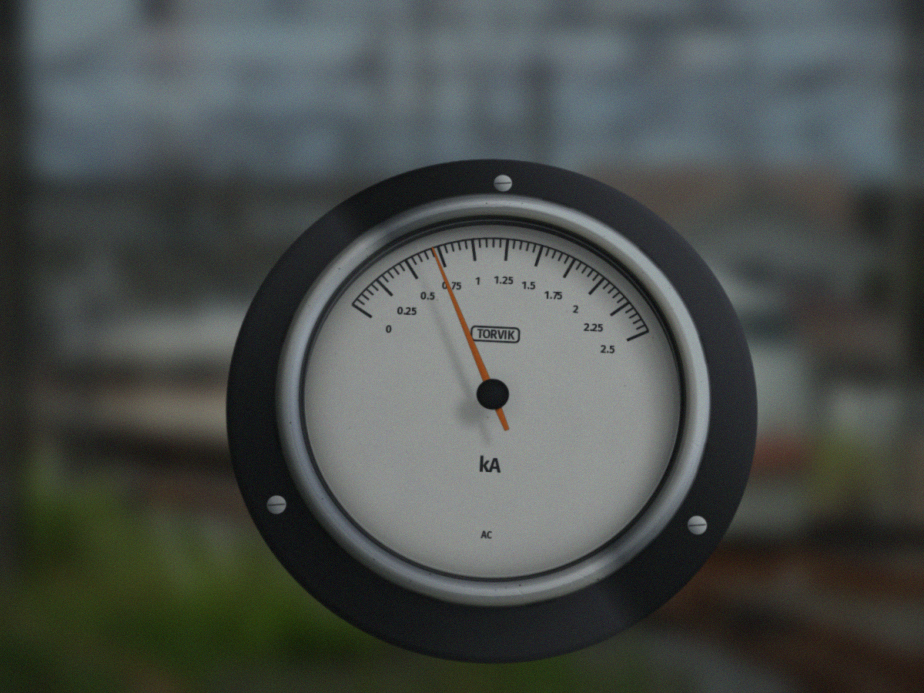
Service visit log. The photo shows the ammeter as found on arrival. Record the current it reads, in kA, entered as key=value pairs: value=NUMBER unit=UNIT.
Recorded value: value=0.7 unit=kA
